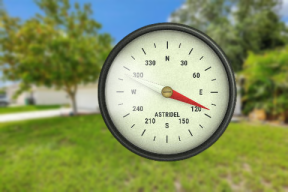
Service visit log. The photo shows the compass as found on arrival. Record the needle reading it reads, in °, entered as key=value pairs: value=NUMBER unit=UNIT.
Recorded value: value=112.5 unit=°
